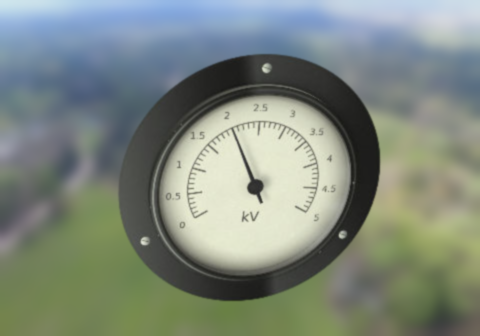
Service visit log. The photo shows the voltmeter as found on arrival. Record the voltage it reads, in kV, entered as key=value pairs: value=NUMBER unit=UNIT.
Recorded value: value=2 unit=kV
